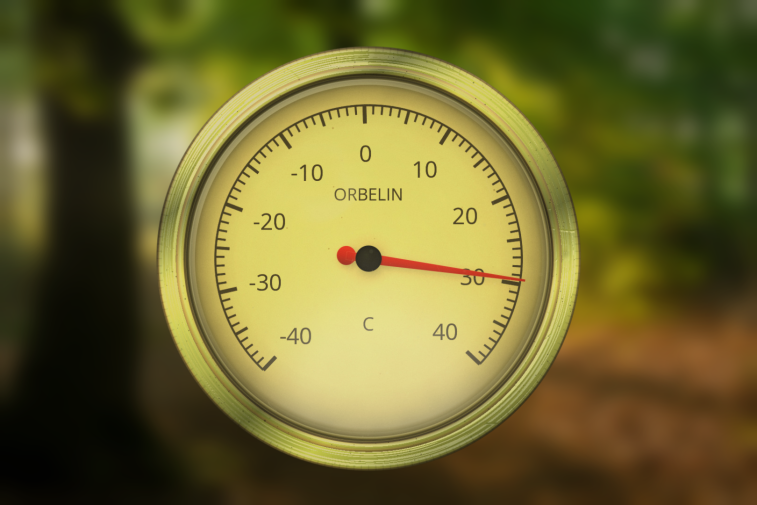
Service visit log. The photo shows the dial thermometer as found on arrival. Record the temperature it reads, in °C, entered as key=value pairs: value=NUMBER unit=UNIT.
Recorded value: value=29.5 unit=°C
